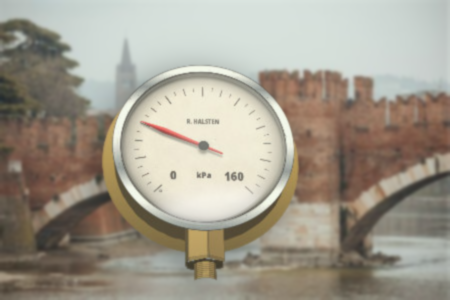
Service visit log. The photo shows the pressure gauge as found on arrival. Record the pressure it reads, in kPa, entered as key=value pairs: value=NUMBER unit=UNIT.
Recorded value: value=40 unit=kPa
